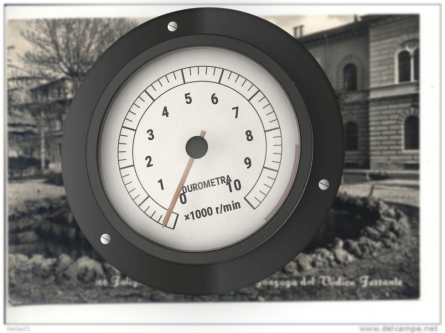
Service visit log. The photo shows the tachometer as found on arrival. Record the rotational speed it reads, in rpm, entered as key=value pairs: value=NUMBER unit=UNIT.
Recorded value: value=200 unit=rpm
